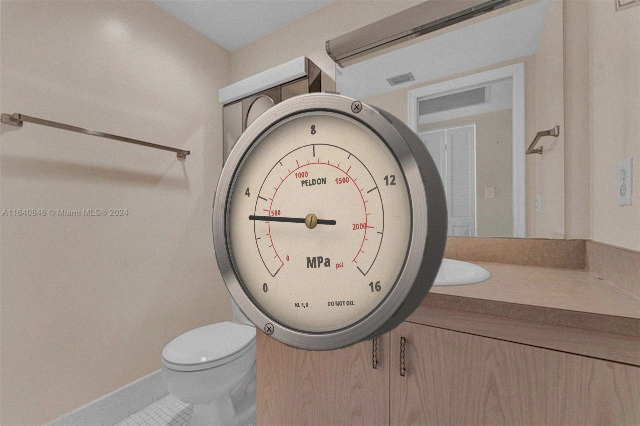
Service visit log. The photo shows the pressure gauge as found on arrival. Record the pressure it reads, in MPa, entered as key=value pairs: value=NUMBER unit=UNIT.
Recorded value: value=3 unit=MPa
